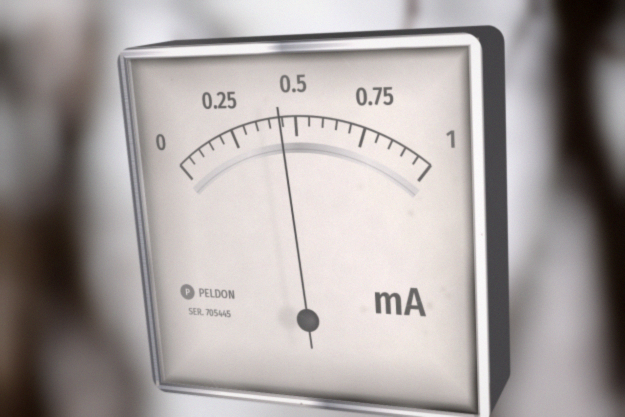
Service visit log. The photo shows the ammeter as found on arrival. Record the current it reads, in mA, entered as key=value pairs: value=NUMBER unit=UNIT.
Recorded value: value=0.45 unit=mA
